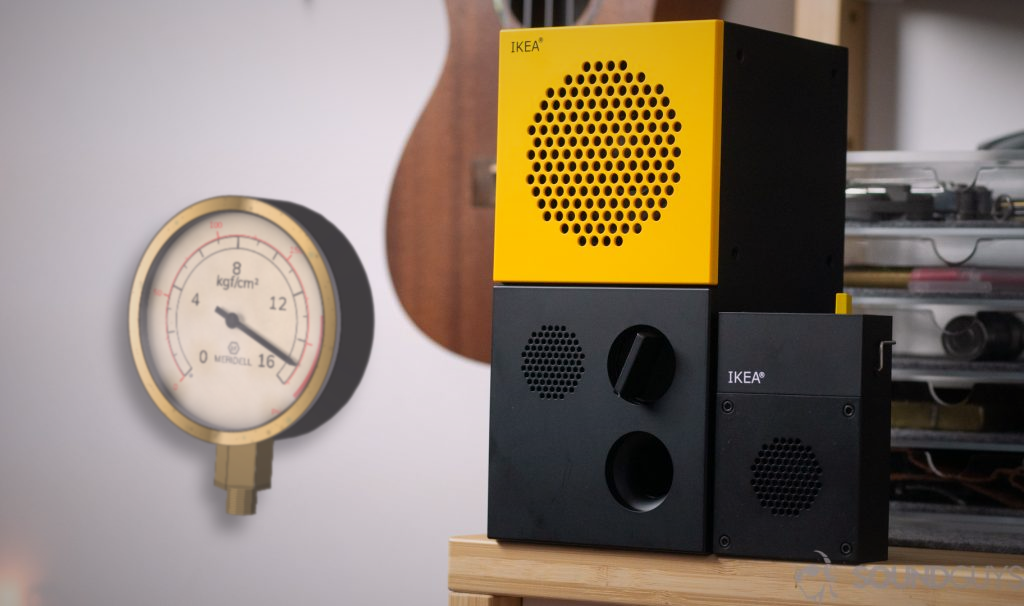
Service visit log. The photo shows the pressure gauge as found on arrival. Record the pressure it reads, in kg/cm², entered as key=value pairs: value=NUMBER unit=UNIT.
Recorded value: value=15 unit=kg/cm²
